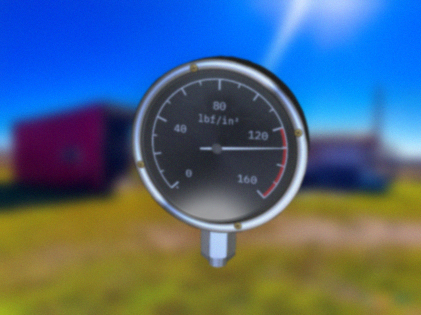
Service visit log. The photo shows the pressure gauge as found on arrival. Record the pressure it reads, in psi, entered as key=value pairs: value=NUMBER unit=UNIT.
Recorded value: value=130 unit=psi
